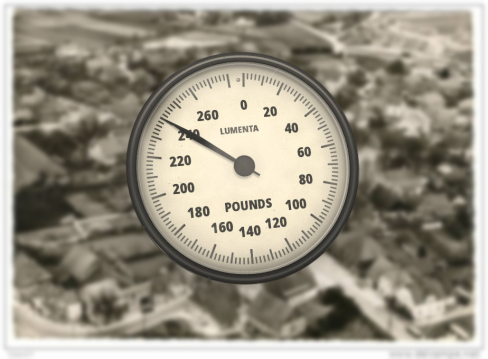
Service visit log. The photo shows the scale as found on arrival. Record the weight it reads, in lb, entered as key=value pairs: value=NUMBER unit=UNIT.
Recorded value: value=240 unit=lb
